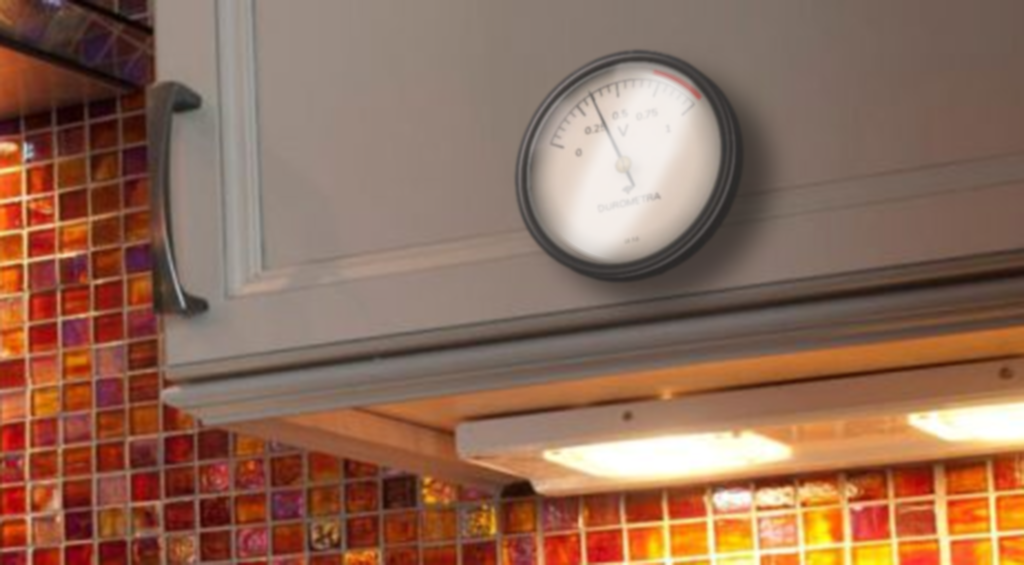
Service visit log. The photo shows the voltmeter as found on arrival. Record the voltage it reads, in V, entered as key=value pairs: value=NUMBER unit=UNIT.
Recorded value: value=0.35 unit=V
